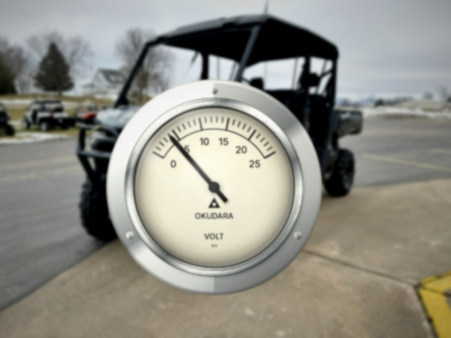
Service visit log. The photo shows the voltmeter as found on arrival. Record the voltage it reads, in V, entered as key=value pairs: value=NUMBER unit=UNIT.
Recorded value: value=4 unit=V
